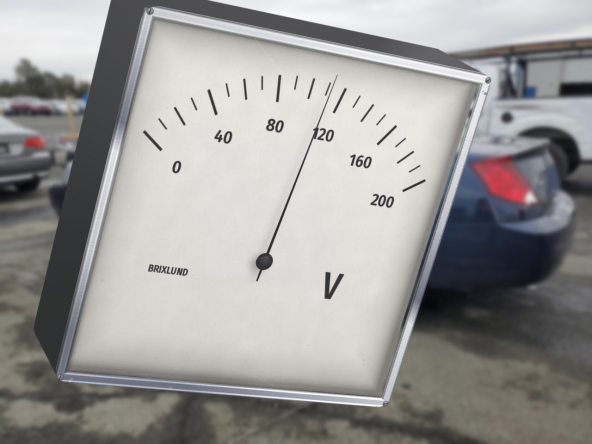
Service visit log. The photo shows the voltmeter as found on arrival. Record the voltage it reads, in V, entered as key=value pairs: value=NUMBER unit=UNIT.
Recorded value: value=110 unit=V
